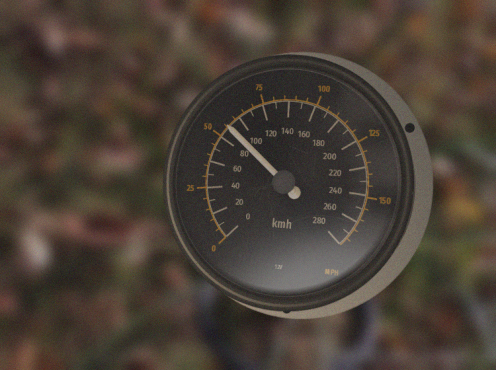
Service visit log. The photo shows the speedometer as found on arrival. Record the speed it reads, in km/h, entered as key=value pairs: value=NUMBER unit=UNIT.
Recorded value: value=90 unit=km/h
